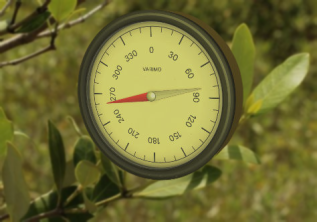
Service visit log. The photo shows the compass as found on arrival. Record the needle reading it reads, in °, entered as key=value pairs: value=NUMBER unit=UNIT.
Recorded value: value=260 unit=°
